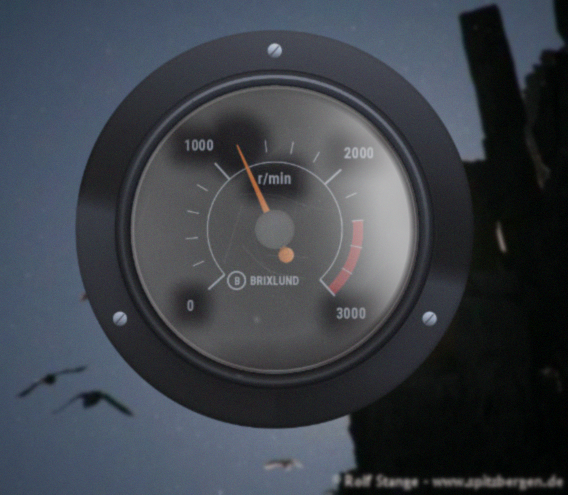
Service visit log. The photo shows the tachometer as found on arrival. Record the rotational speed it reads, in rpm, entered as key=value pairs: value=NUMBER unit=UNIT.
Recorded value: value=1200 unit=rpm
